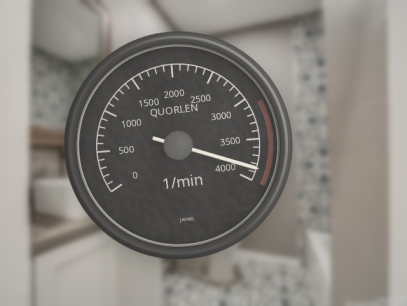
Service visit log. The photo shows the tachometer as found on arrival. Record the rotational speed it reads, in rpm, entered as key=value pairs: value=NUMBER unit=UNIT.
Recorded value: value=3850 unit=rpm
